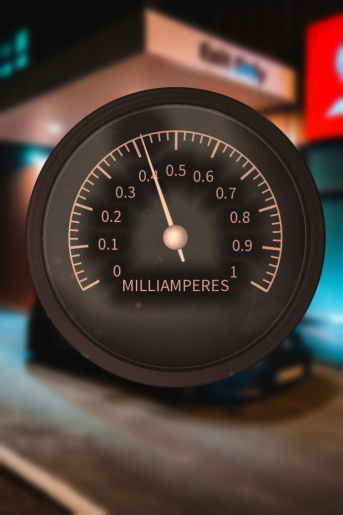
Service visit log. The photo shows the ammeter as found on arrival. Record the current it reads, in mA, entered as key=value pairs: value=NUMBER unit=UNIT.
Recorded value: value=0.42 unit=mA
